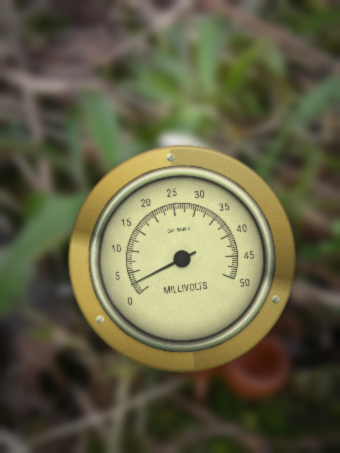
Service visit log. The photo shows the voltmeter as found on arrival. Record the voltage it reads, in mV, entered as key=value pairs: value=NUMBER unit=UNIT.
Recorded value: value=2.5 unit=mV
